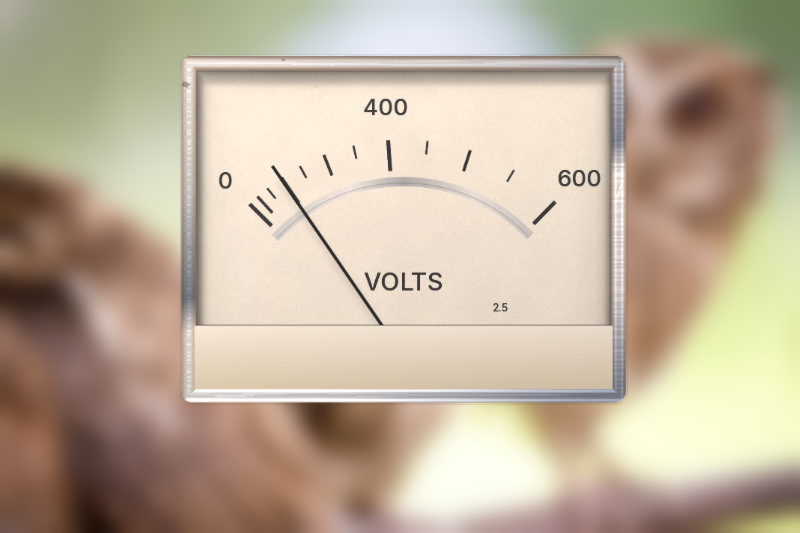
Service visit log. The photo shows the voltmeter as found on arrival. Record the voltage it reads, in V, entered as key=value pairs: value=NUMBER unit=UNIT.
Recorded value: value=200 unit=V
